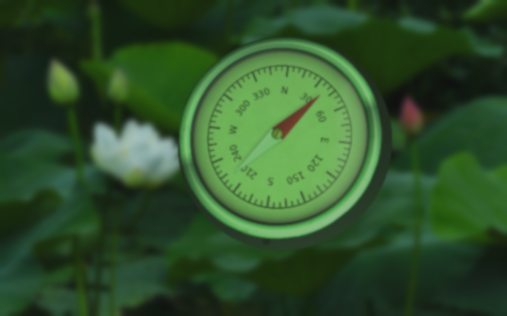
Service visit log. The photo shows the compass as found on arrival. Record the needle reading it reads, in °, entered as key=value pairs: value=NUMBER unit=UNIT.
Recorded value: value=40 unit=°
